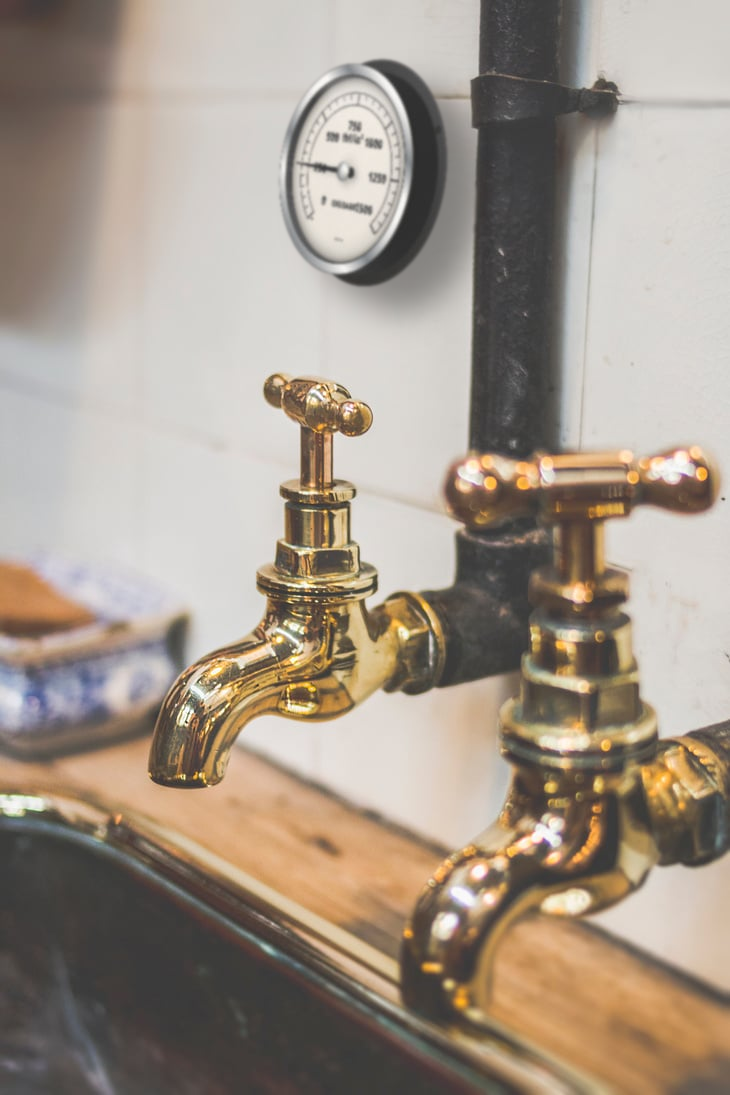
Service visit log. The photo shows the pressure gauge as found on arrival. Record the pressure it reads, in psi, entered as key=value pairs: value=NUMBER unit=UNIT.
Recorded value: value=250 unit=psi
